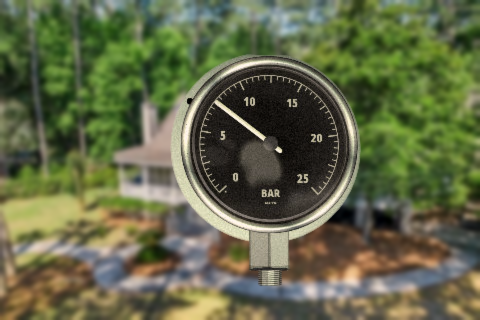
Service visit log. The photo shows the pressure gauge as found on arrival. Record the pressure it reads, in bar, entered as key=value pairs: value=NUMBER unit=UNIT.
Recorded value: value=7.5 unit=bar
